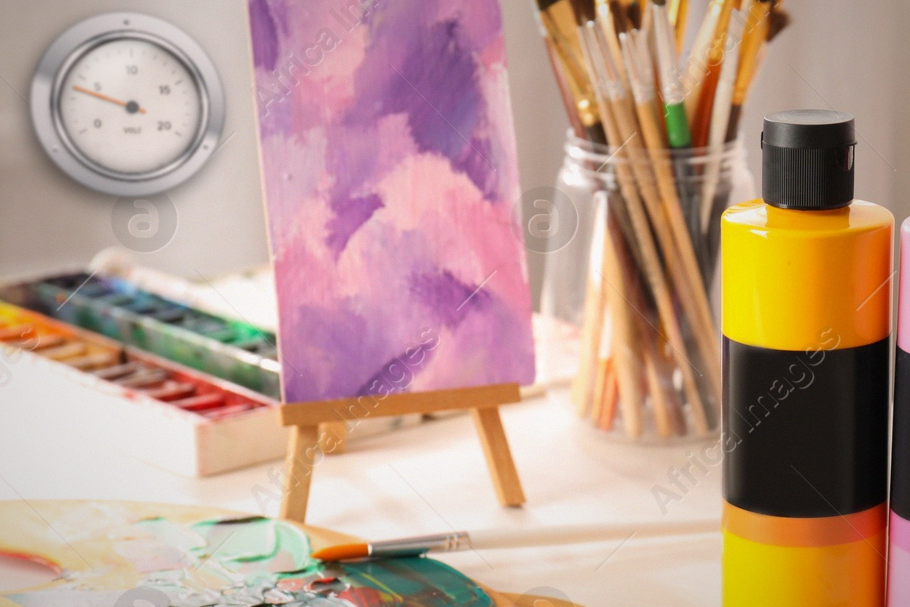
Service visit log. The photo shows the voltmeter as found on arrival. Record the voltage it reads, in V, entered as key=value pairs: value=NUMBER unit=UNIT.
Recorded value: value=4 unit=V
